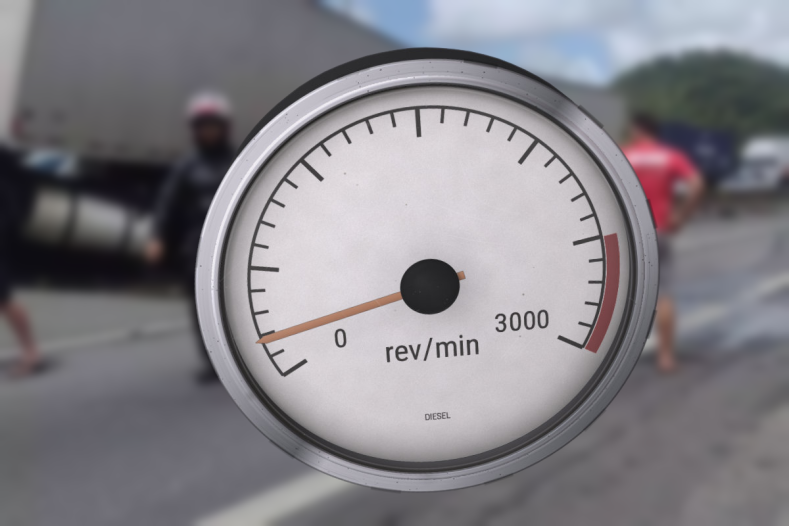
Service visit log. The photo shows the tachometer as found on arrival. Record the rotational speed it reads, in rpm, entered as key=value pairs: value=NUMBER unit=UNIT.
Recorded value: value=200 unit=rpm
